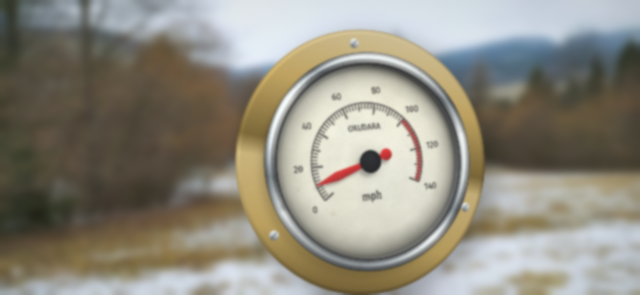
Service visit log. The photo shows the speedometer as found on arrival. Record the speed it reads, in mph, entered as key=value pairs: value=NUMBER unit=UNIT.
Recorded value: value=10 unit=mph
